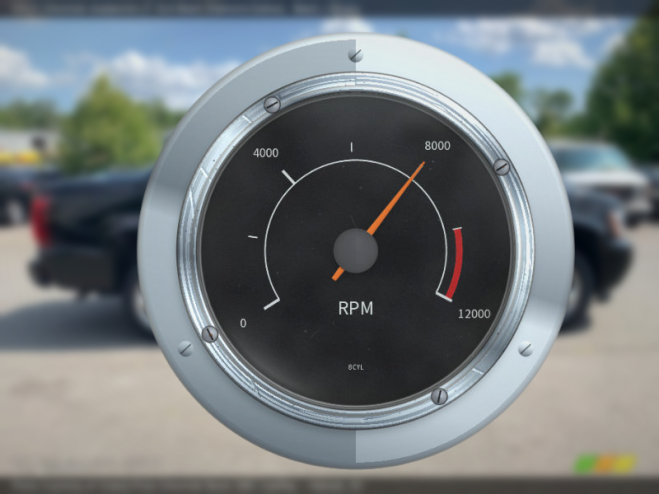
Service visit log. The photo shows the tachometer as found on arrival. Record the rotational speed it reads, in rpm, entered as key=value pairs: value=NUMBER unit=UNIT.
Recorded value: value=8000 unit=rpm
